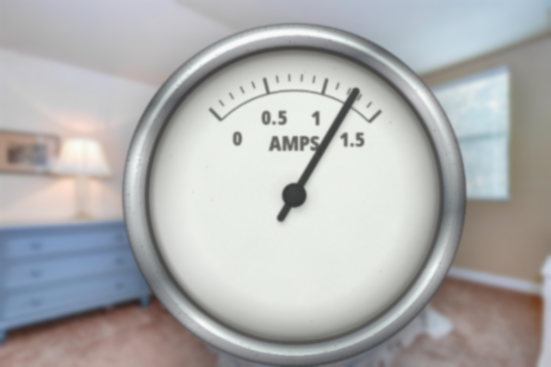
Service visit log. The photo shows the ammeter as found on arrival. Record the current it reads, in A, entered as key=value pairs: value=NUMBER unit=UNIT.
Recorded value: value=1.25 unit=A
